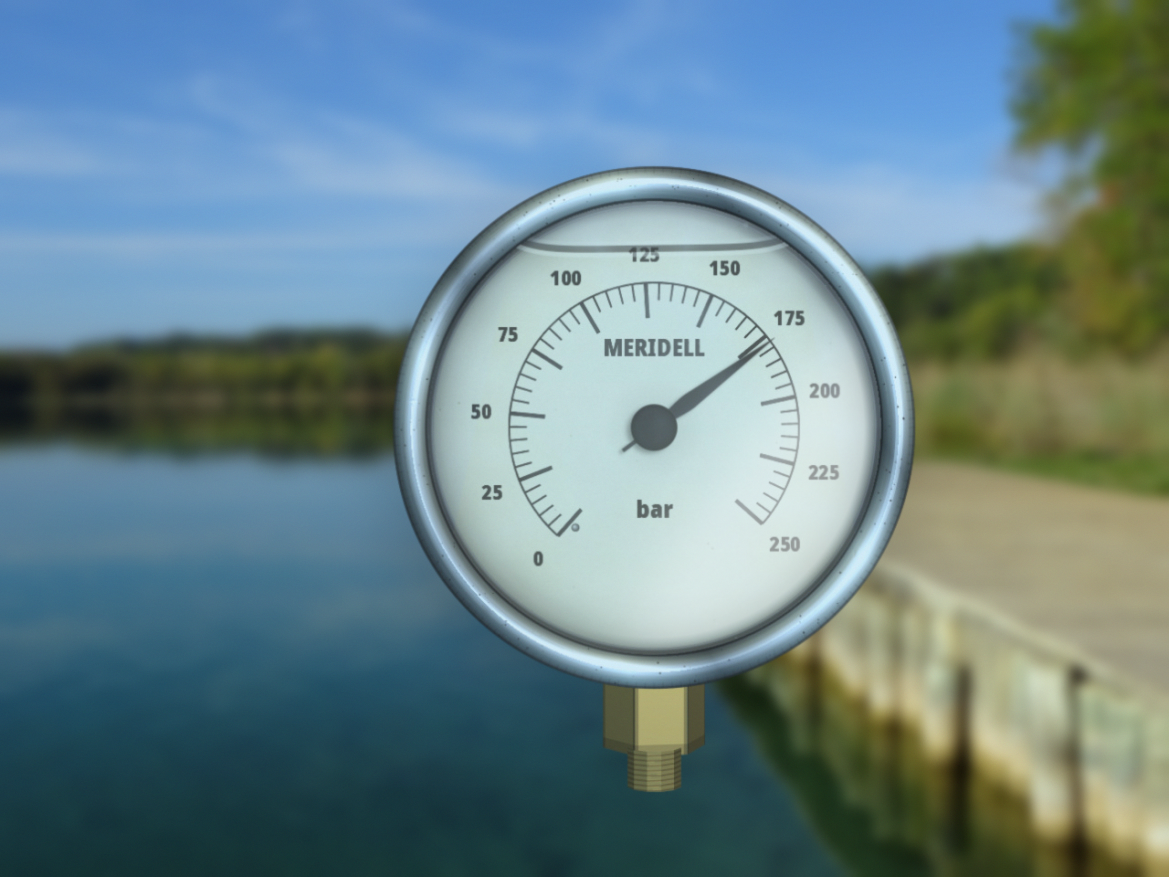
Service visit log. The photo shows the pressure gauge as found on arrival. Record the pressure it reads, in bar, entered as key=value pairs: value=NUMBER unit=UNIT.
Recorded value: value=177.5 unit=bar
